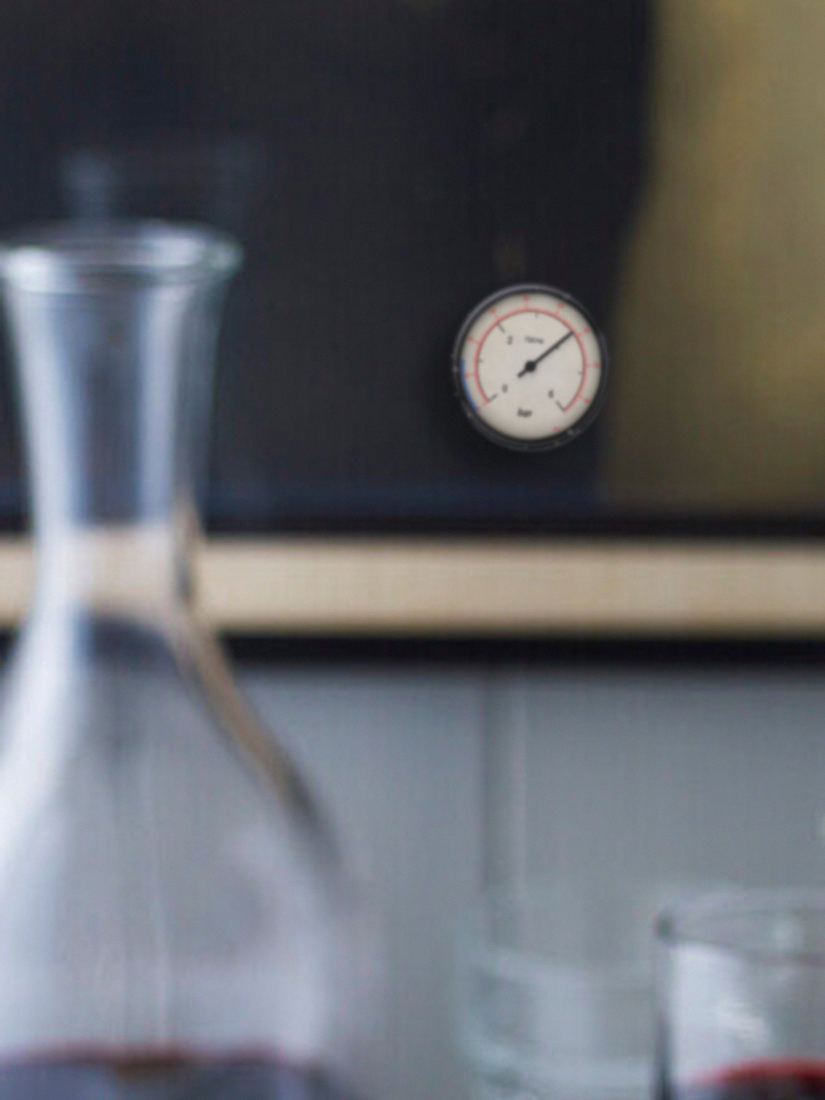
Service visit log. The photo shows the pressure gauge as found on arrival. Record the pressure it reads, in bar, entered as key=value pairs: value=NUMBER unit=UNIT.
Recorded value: value=4 unit=bar
